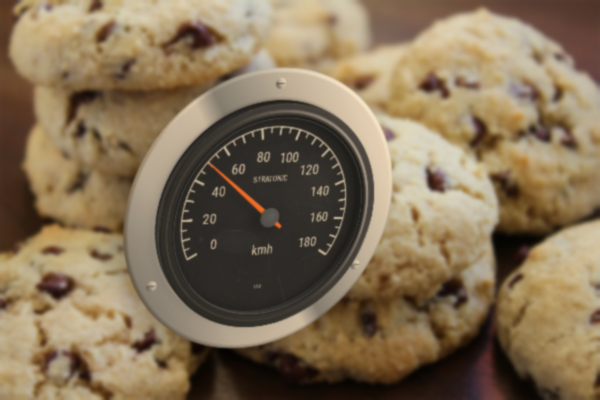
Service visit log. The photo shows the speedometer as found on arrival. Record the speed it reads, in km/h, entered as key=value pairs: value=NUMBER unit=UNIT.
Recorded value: value=50 unit=km/h
